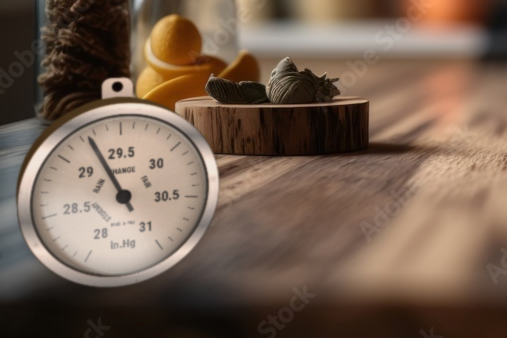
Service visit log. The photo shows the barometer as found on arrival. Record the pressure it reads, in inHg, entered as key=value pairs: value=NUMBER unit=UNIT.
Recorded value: value=29.25 unit=inHg
